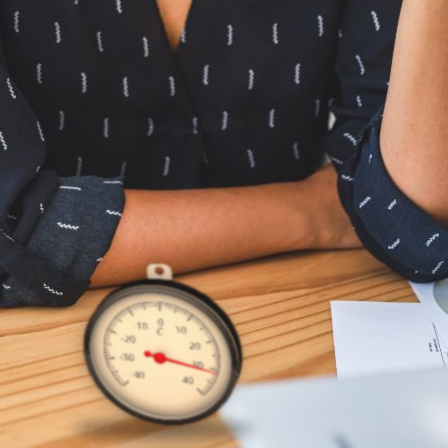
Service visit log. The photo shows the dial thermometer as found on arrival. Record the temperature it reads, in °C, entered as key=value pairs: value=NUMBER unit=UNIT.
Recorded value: value=30 unit=°C
